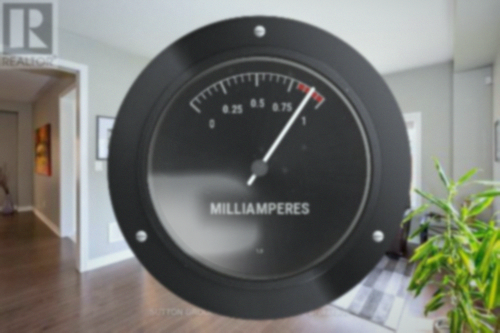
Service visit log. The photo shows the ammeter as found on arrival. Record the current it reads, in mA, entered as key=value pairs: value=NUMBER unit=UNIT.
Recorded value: value=0.9 unit=mA
